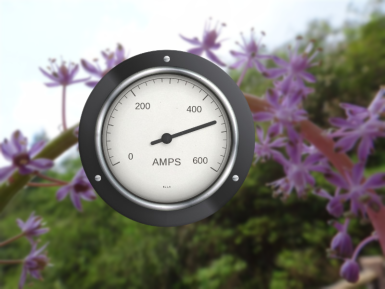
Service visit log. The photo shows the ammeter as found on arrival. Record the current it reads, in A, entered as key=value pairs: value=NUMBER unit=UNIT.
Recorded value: value=470 unit=A
